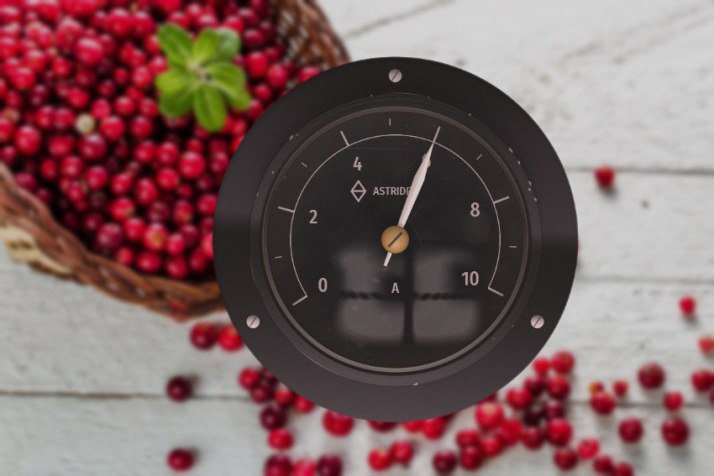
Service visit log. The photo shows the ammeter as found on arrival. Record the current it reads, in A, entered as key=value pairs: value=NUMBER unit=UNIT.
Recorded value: value=6 unit=A
